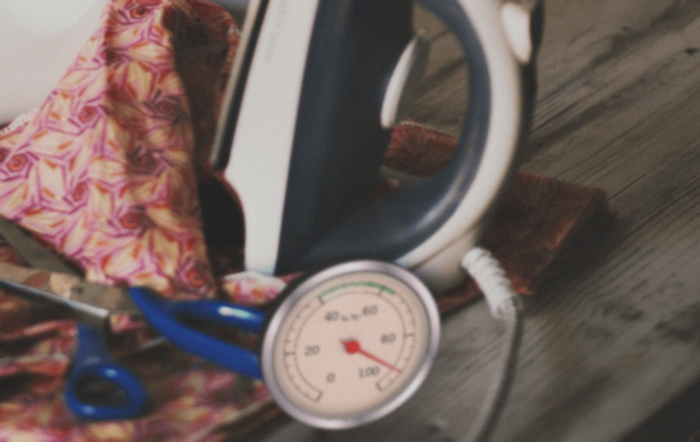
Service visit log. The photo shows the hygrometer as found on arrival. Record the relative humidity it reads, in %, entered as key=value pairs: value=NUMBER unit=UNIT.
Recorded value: value=92 unit=%
